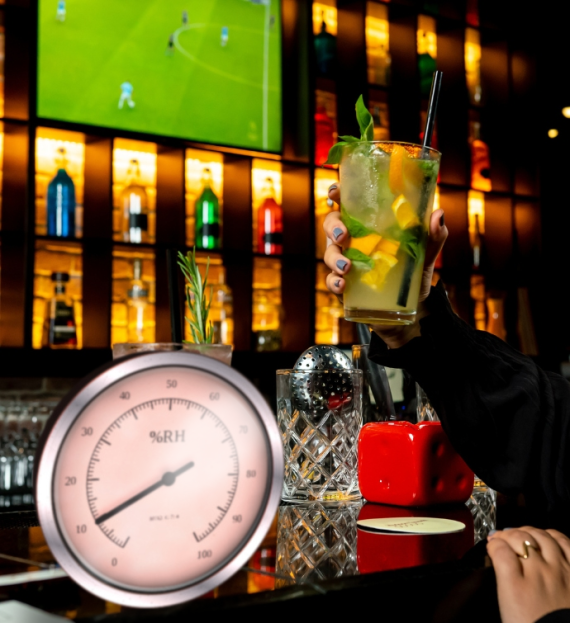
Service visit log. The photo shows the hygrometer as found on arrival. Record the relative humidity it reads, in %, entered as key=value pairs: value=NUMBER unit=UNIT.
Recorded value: value=10 unit=%
